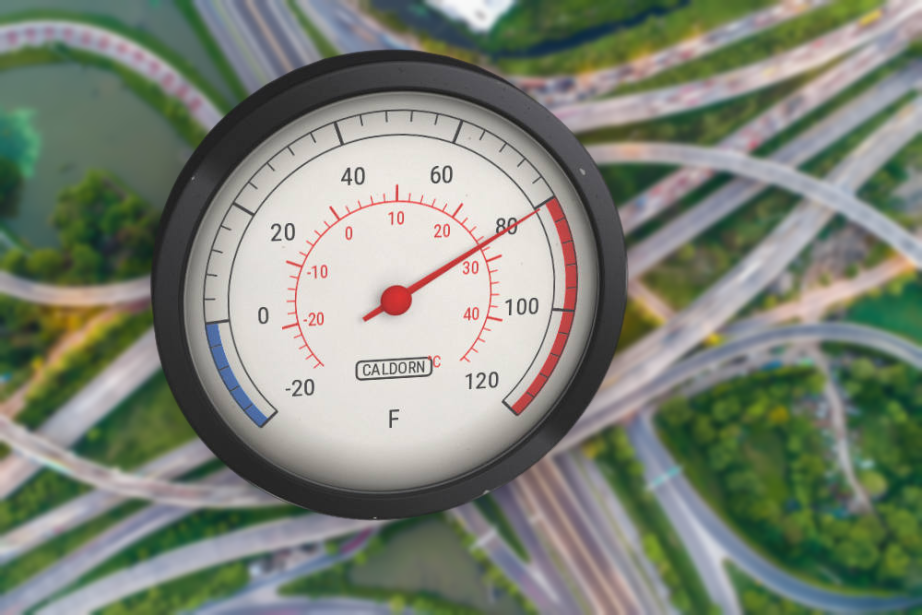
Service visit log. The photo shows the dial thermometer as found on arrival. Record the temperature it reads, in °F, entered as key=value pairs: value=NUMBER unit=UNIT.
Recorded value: value=80 unit=°F
